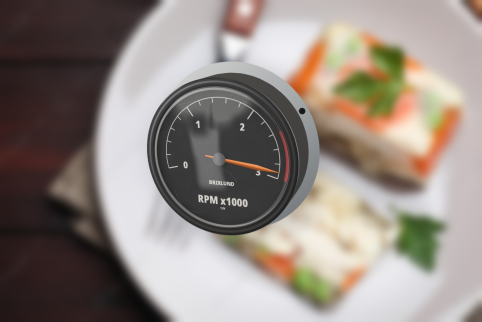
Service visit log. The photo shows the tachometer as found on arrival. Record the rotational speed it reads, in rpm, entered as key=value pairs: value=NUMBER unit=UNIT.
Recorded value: value=2900 unit=rpm
